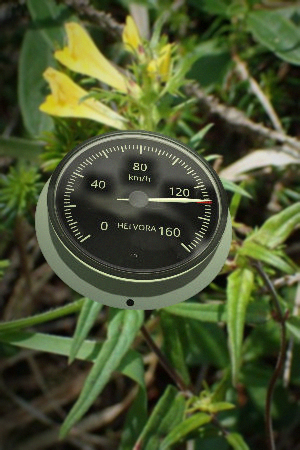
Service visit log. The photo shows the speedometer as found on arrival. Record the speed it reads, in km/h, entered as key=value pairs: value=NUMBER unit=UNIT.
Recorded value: value=130 unit=km/h
